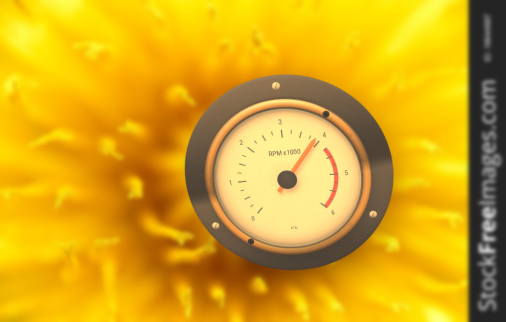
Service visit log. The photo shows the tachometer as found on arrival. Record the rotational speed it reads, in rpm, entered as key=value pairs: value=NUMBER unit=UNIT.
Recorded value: value=3875 unit=rpm
